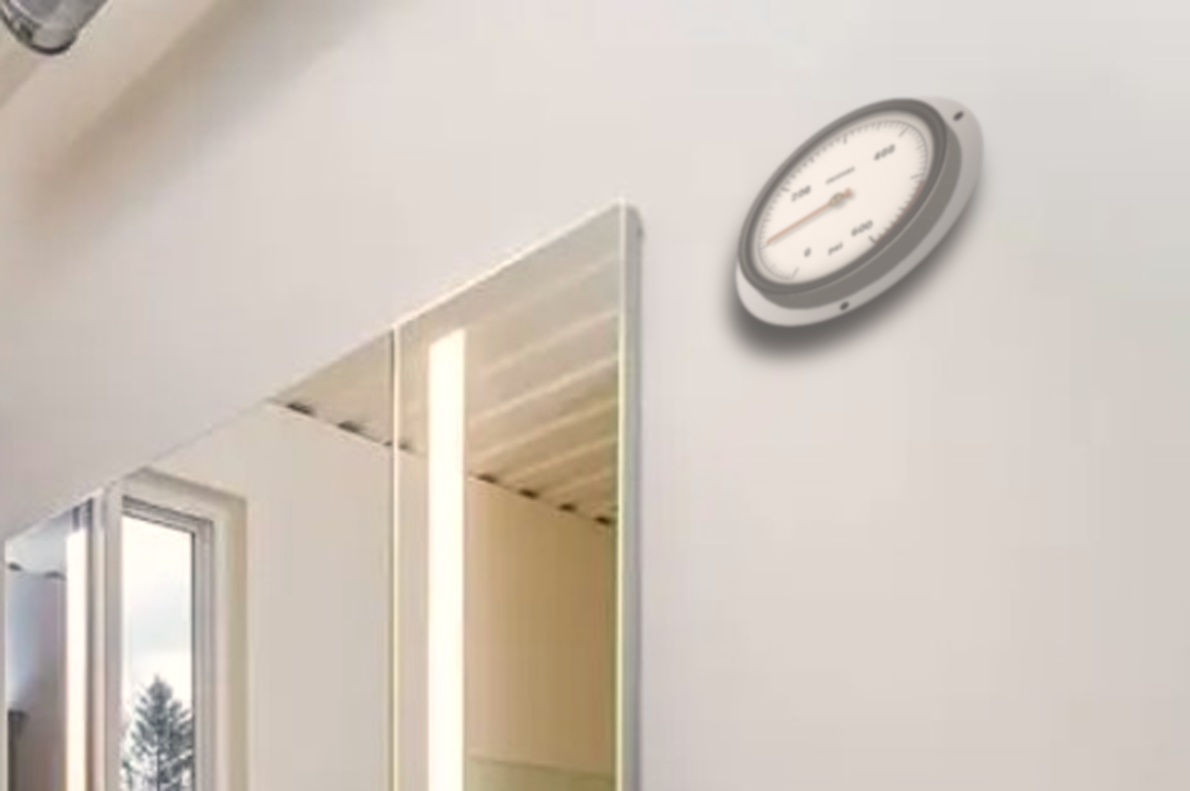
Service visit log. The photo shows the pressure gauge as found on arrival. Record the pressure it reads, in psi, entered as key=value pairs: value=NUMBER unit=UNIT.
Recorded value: value=100 unit=psi
